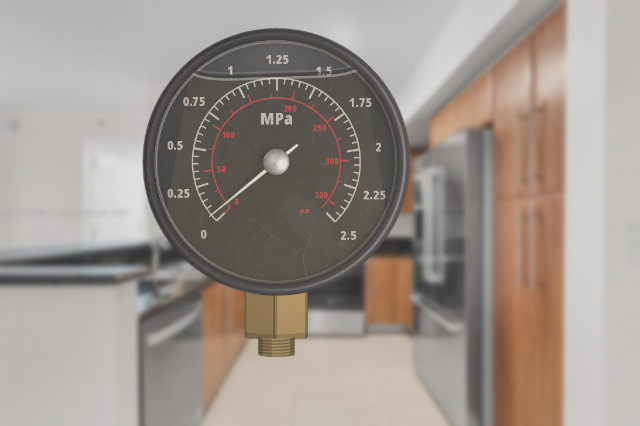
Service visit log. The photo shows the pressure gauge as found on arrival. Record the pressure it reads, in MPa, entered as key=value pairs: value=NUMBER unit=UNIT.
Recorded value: value=0.05 unit=MPa
